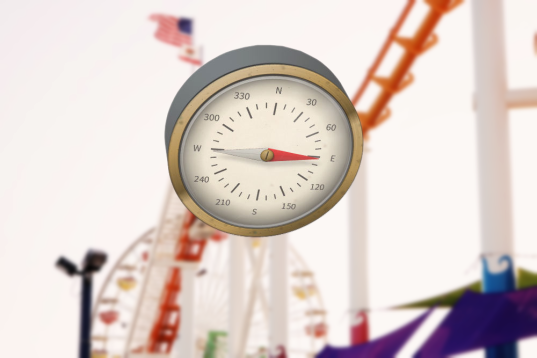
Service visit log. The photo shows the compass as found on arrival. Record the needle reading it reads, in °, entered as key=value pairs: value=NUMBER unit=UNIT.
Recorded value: value=90 unit=°
